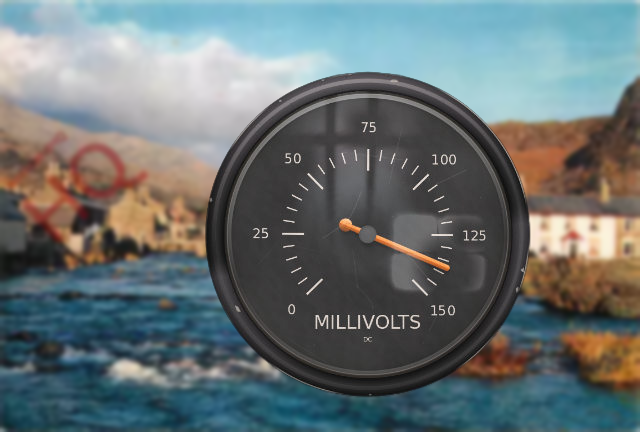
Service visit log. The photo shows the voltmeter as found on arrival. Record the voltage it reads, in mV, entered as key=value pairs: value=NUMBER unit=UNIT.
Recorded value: value=137.5 unit=mV
